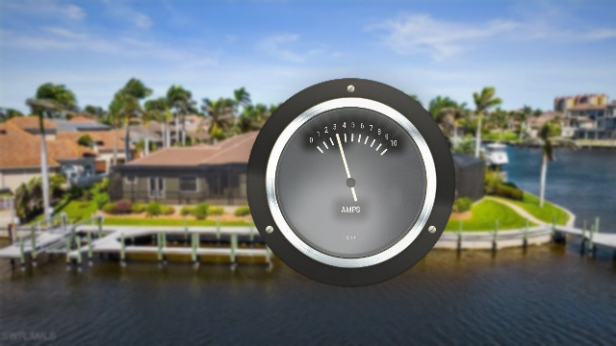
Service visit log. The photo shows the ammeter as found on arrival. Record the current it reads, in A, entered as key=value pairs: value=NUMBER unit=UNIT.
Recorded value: value=3 unit=A
